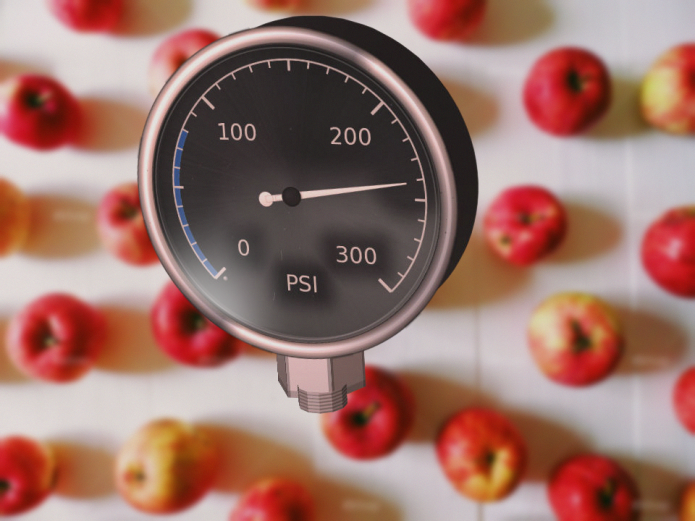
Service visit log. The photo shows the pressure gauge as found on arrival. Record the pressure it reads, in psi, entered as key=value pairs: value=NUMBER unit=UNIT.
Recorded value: value=240 unit=psi
